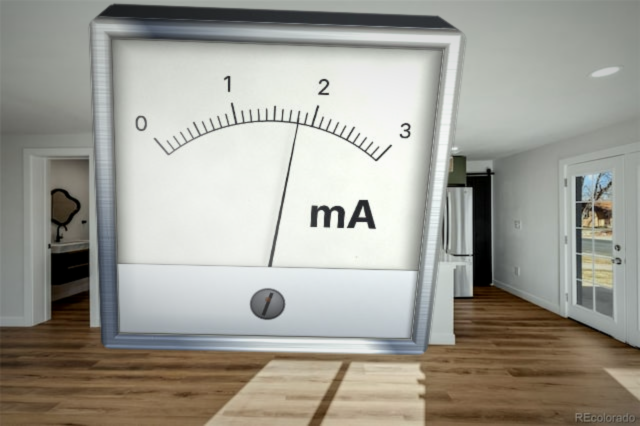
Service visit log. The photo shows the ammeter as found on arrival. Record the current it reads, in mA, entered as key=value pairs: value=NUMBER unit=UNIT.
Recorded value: value=1.8 unit=mA
